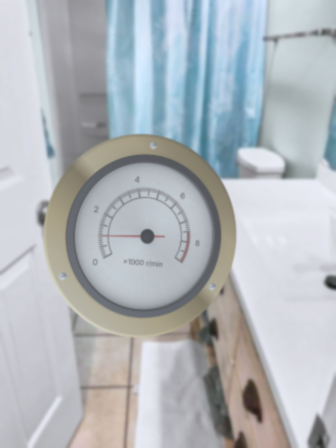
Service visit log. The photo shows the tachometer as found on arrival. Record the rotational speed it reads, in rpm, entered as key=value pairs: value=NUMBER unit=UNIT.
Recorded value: value=1000 unit=rpm
